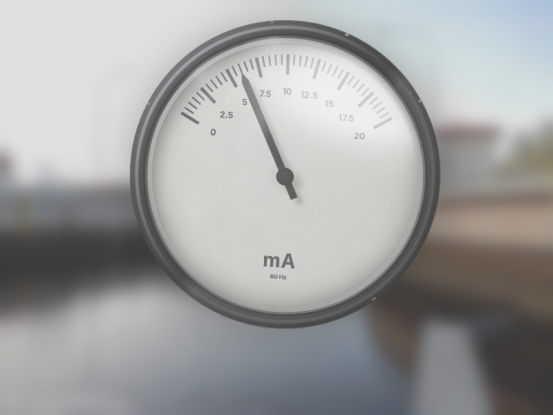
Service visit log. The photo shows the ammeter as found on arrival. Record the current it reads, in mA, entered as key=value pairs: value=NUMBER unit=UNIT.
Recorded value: value=6 unit=mA
